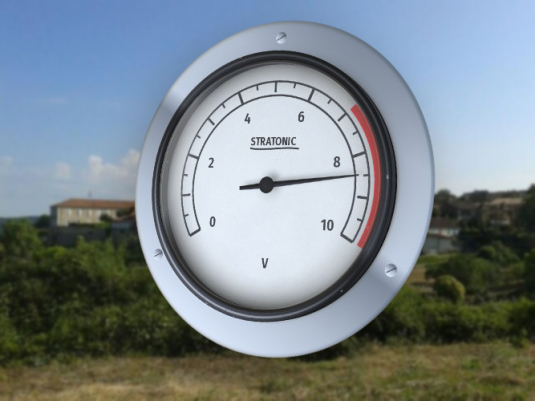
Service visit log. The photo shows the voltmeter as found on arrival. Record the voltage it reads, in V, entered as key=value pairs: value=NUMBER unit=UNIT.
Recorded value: value=8.5 unit=V
